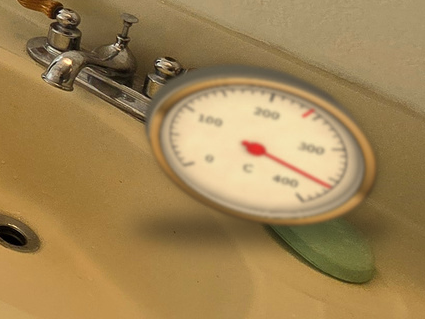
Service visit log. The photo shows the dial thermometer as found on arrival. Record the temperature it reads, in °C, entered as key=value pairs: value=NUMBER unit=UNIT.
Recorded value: value=360 unit=°C
